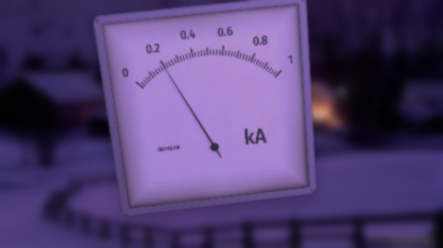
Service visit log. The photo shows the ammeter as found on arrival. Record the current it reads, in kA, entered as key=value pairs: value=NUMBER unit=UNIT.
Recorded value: value=0.2 unit=kA
